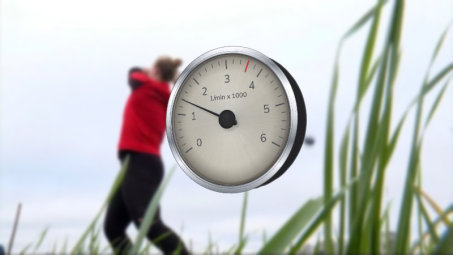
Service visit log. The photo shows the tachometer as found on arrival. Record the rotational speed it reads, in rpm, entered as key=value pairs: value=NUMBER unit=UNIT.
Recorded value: value=1400 unit=rpm
